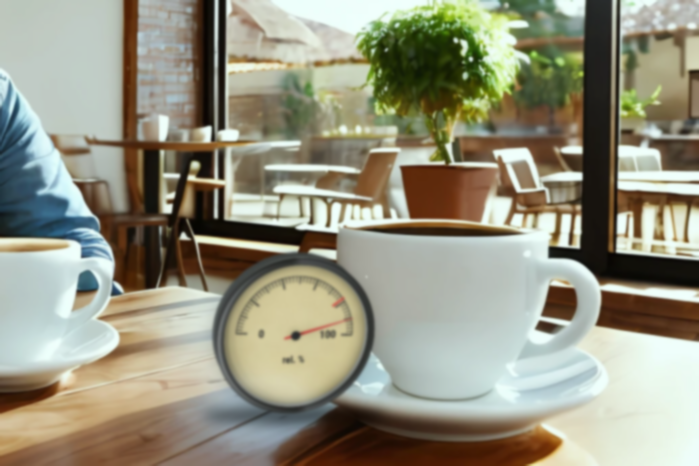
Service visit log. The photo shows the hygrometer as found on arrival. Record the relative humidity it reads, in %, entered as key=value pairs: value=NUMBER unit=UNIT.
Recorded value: value=90 unit=%
